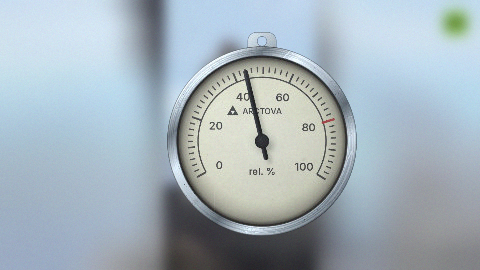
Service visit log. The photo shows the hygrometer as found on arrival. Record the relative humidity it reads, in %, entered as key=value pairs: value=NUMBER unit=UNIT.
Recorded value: value=44 unit=%
